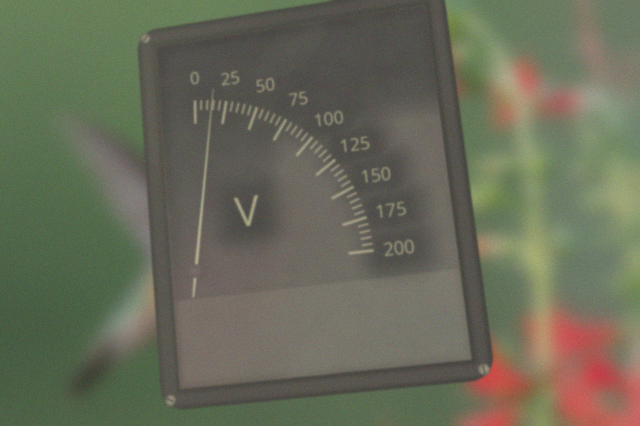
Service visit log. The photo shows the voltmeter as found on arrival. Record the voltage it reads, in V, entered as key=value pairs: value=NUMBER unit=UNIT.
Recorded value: value=15 unit=V
